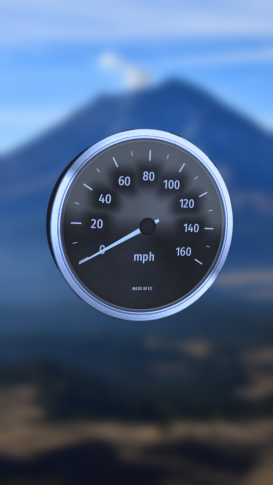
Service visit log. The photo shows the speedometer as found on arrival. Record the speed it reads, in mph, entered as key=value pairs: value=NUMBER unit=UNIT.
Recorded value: value=0 unit=mph
